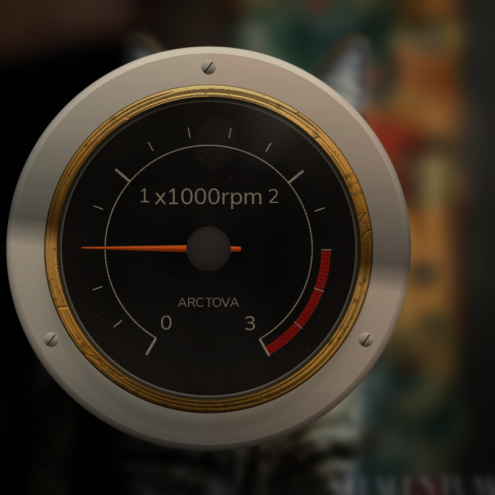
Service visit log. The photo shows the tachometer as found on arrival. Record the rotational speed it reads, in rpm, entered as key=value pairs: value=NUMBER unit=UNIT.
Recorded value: value=600 unit=rpm
